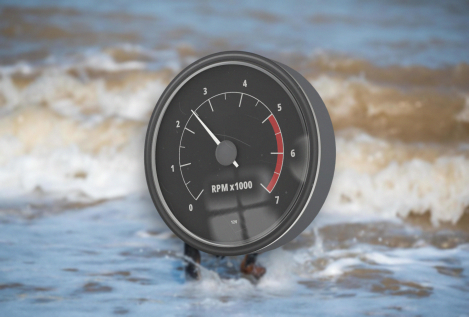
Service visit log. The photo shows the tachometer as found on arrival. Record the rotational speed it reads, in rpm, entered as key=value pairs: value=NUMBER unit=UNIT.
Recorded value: value=2500 unit=rpm
